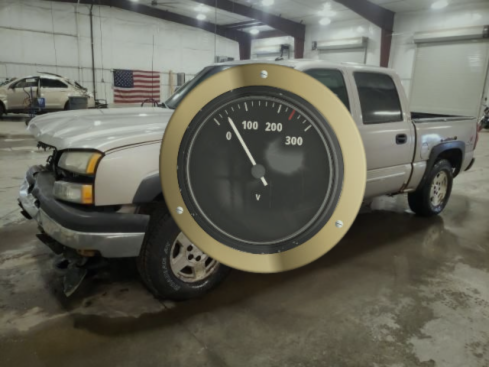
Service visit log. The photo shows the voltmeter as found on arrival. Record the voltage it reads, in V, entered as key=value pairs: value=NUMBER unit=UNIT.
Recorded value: value=40 unit=V
